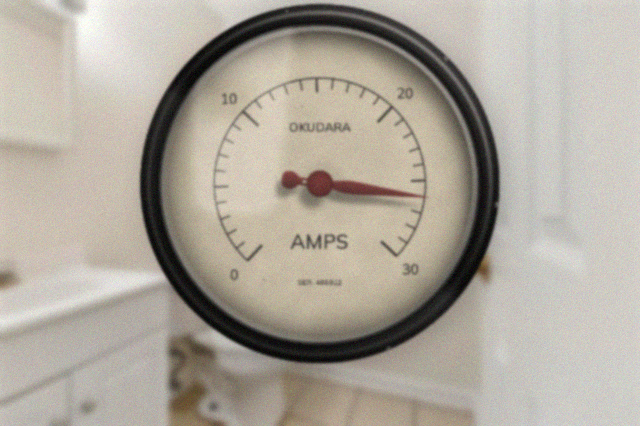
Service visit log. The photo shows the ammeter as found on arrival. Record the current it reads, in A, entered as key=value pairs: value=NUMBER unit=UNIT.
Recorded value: value=26 unit=A
